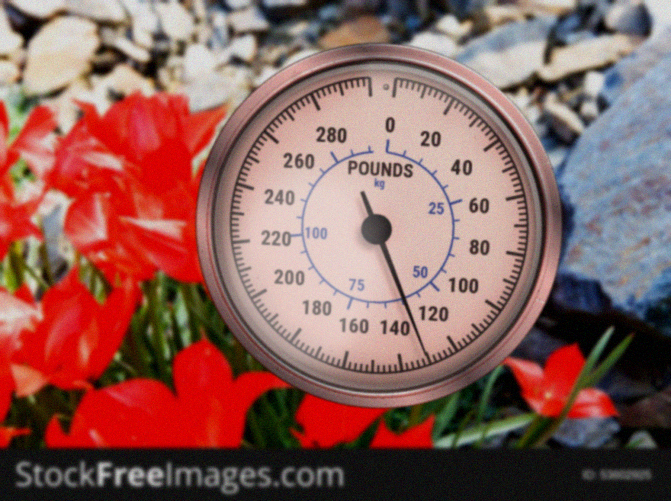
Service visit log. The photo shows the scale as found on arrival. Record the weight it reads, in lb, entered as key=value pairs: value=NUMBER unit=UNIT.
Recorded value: value=130 unit=lb
